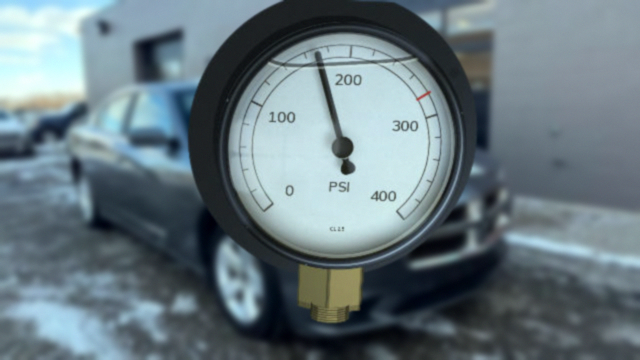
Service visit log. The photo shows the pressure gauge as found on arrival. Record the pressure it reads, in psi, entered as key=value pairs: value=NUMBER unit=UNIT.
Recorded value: value=170 unit=psi
